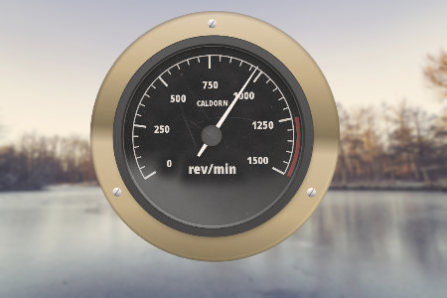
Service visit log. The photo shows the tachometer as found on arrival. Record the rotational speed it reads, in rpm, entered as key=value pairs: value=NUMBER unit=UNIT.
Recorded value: value=975 unit=rpm
